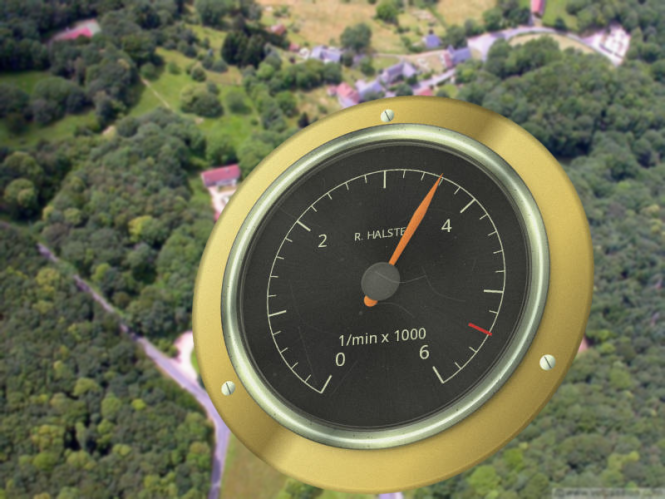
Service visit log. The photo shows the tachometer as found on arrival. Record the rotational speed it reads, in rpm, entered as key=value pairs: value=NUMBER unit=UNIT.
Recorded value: value=3600 unit=rpm
